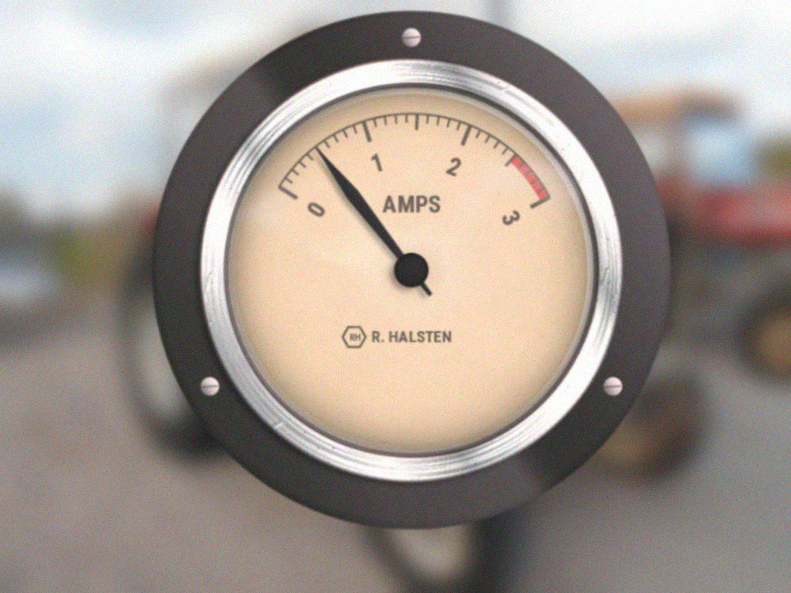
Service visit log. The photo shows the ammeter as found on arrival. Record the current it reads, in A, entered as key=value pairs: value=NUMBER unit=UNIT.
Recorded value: value=0.5 unit=A
